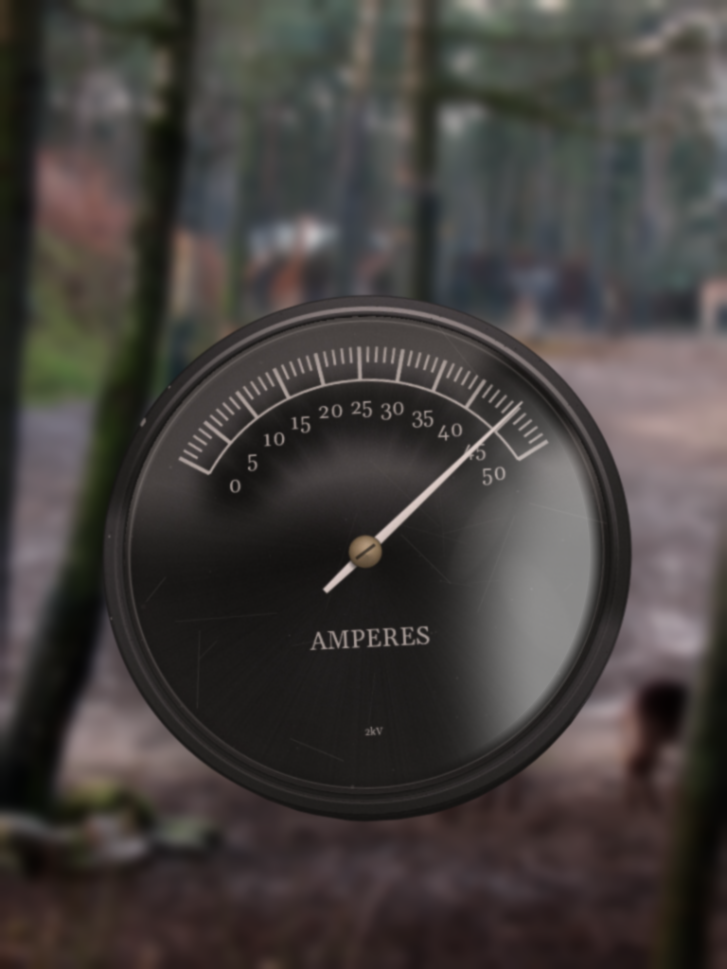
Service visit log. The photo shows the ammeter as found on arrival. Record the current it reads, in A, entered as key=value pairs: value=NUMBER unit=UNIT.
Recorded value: value=45 unit=A
